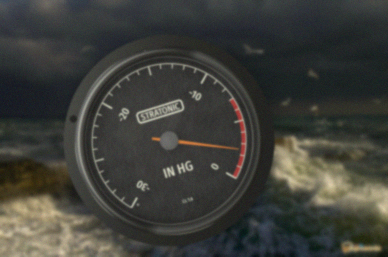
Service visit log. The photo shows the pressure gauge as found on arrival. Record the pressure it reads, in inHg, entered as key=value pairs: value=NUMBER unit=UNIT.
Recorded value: value=-2.5 unit=inHg
